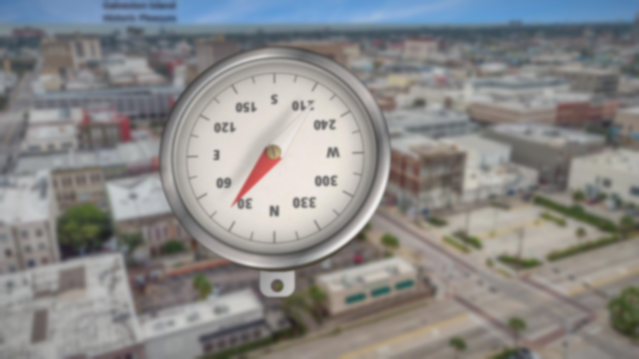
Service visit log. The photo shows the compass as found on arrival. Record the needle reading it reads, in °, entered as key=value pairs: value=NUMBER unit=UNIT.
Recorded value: value=37.5 unit=°
